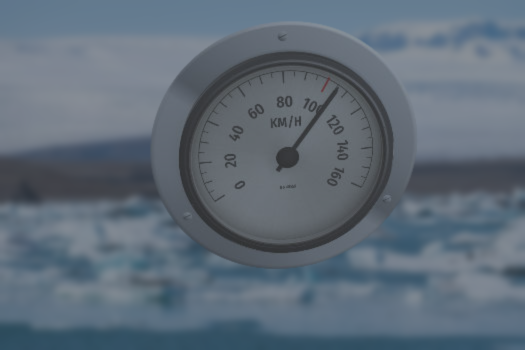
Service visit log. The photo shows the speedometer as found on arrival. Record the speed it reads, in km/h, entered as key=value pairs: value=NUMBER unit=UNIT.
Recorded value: value=105 unit=km/h
